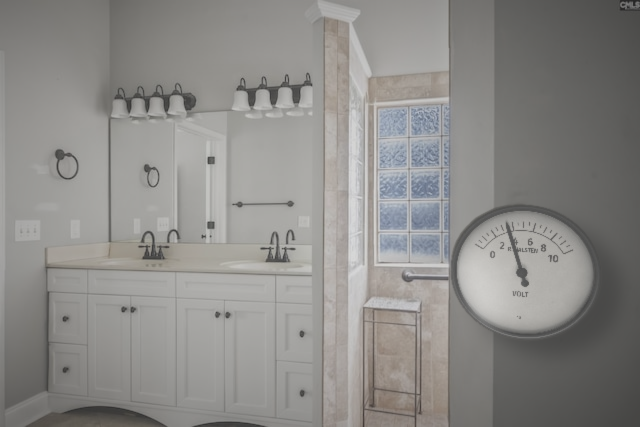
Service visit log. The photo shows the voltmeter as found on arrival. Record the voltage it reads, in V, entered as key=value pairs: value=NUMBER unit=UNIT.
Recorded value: value=3.5 unit=V
